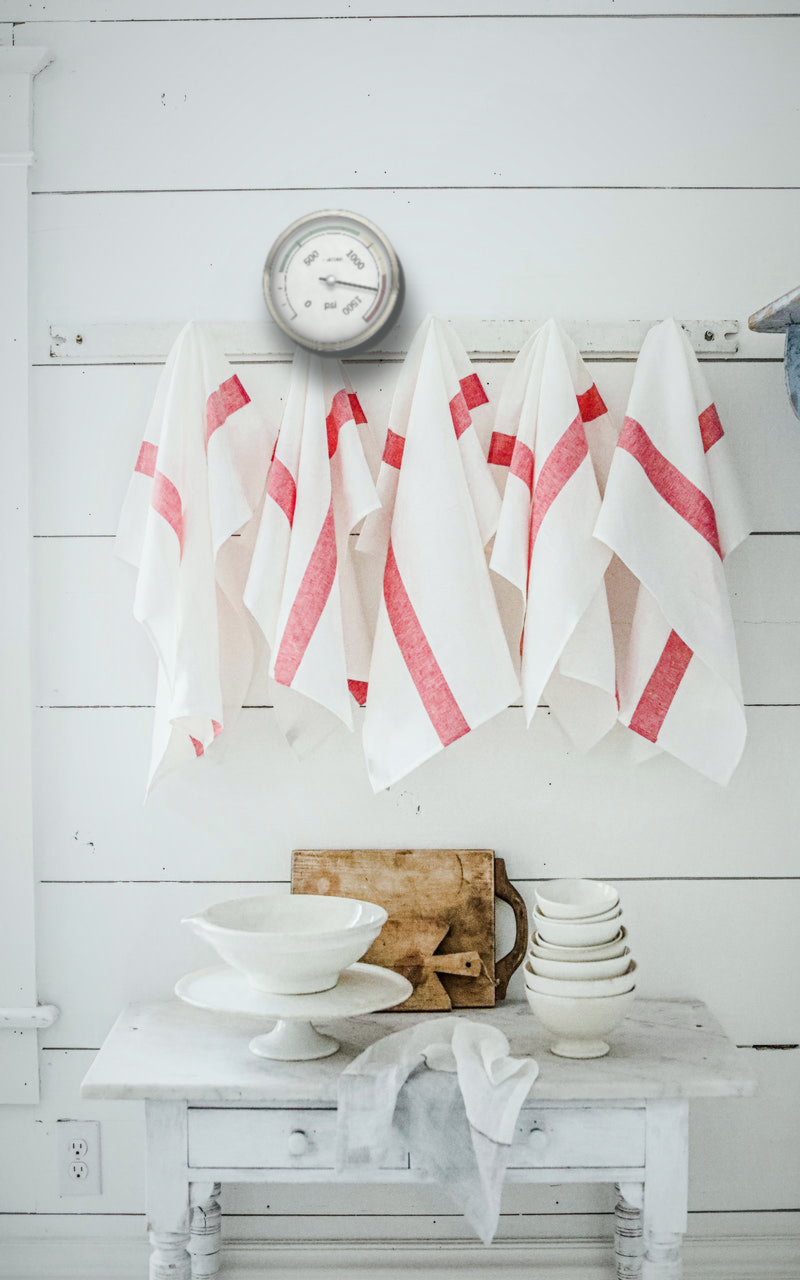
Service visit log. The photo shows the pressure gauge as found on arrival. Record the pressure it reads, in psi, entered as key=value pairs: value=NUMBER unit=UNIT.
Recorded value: value=1300 unit=psi
